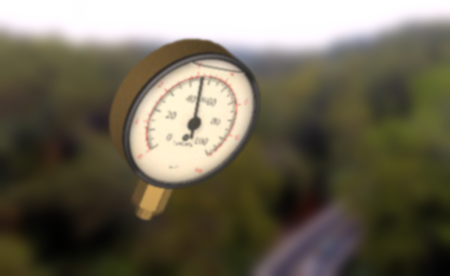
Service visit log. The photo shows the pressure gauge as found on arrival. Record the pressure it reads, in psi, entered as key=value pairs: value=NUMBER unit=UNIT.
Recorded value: value=45 unit=psi
